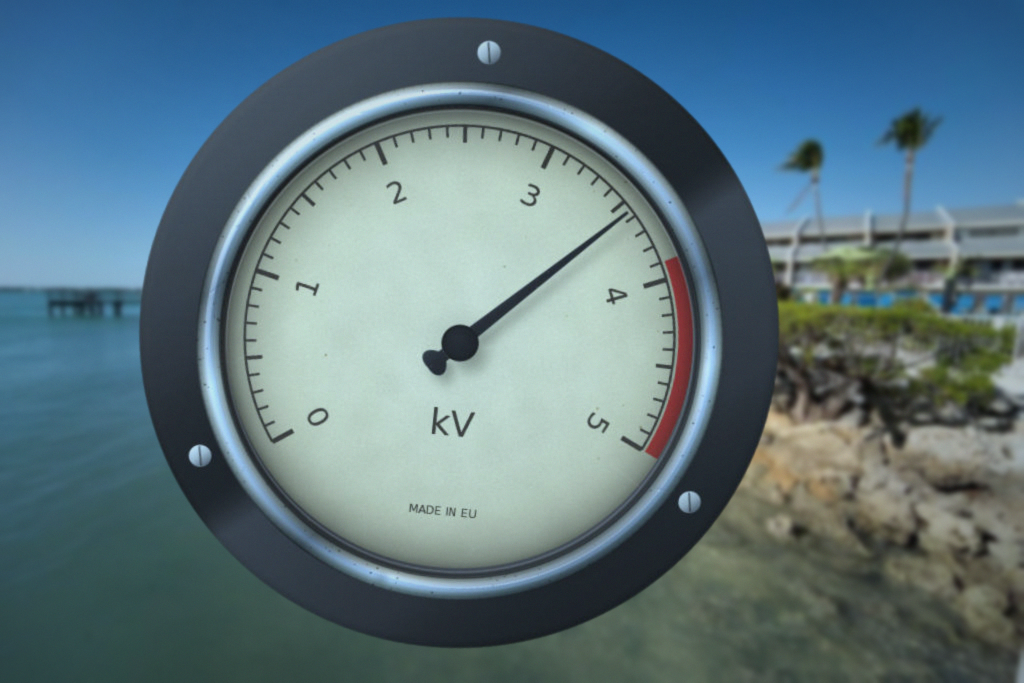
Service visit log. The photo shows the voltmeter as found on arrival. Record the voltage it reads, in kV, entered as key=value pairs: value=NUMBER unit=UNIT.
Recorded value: value=3.55 unit=kV
